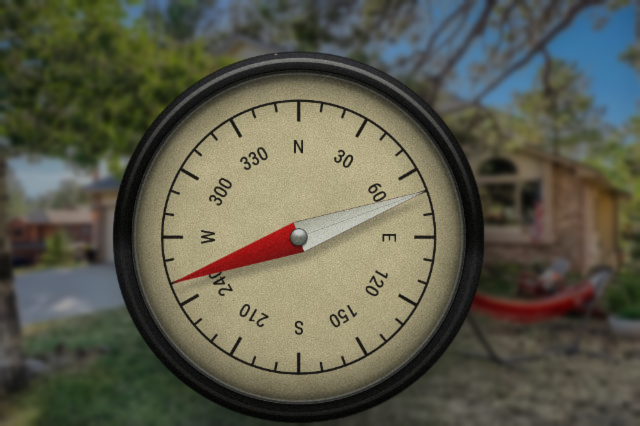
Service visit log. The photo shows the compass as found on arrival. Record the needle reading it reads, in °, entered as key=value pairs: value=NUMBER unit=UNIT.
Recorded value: value=250 unit=°
